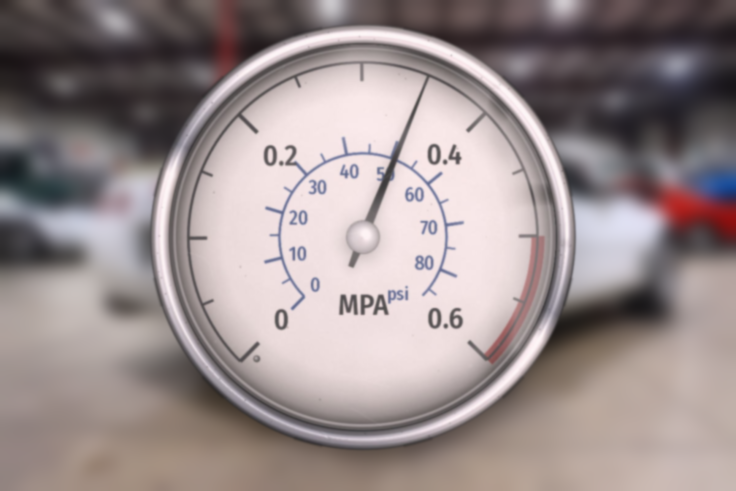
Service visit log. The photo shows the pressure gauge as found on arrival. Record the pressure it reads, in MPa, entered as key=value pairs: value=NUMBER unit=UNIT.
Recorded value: value=0.35 unit=MPa
